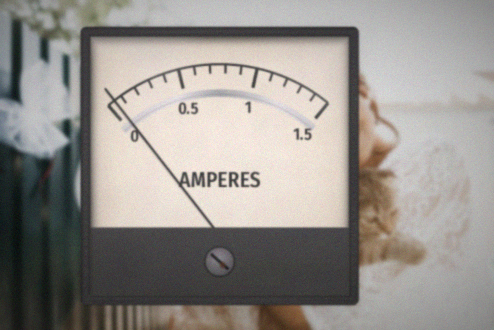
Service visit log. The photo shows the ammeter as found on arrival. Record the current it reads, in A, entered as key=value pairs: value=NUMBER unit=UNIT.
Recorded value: value=0.05 unit=A
